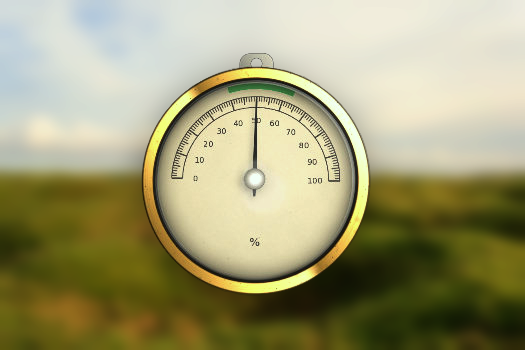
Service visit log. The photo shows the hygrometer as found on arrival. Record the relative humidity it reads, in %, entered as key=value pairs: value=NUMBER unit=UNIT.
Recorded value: value=50 unit=%
